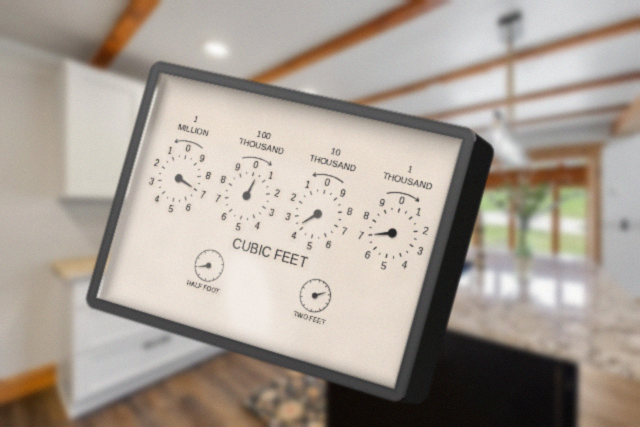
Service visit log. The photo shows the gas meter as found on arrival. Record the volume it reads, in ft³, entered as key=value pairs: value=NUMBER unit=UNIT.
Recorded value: value=703700 unit=ft³
